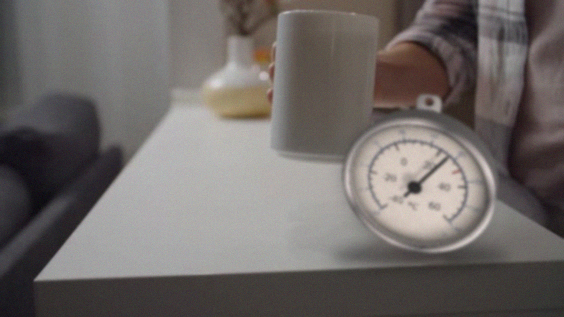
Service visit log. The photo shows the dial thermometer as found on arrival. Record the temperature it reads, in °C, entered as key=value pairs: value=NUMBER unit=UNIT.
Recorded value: value=24 unit=°C
